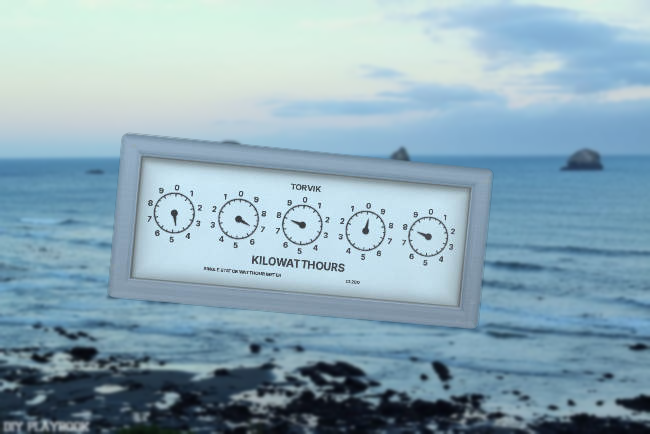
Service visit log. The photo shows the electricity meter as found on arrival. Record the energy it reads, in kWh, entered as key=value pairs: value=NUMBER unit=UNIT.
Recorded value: value=46798 unit=kWh
